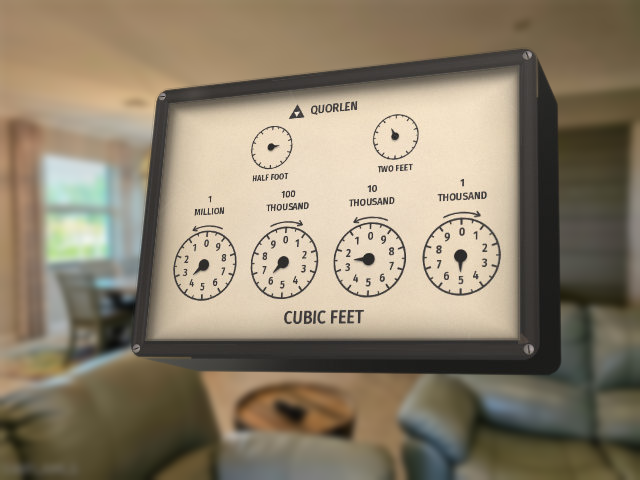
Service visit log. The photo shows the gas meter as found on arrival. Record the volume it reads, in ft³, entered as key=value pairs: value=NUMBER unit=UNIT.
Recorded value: value=362500 unit=ft³
